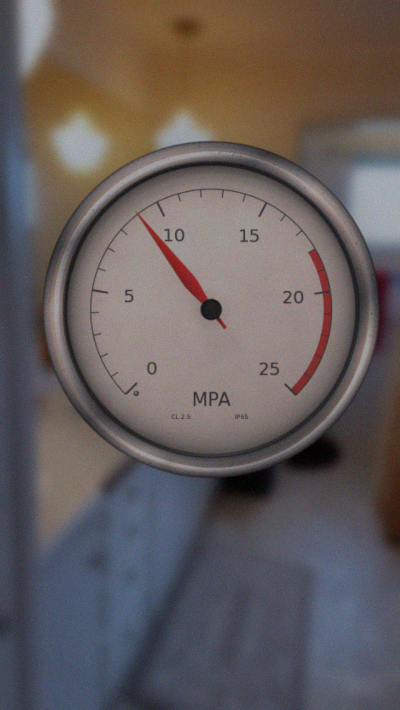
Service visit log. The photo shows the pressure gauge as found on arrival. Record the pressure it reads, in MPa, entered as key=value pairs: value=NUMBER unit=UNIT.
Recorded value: value=9 unit=MPa
